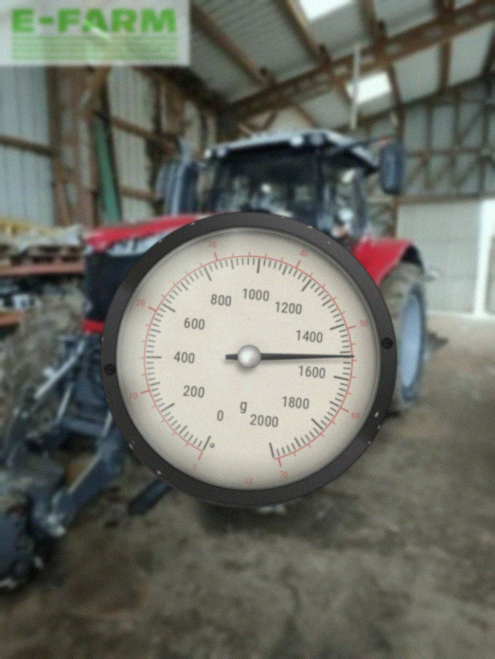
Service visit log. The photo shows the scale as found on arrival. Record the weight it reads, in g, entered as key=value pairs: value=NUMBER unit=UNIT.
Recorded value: value=1520 unit=g
